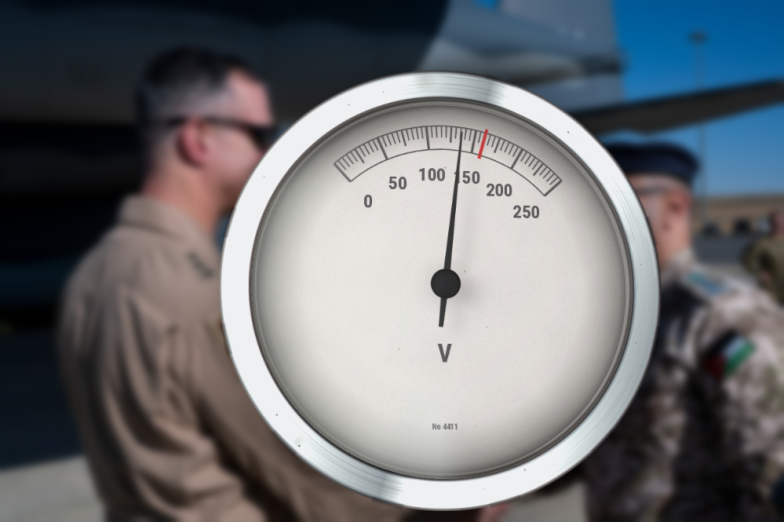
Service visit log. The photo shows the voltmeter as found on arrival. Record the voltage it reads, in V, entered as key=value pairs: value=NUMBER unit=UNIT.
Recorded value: value=135 unit=V
